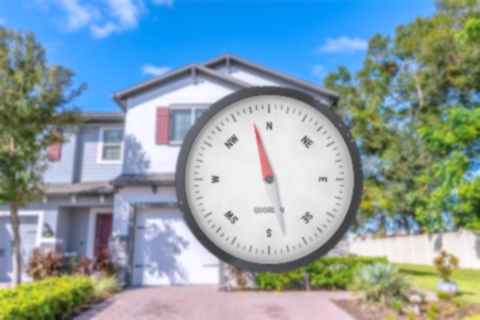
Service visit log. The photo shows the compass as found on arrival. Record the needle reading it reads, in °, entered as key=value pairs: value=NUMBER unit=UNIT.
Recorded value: value=345 unit=°
